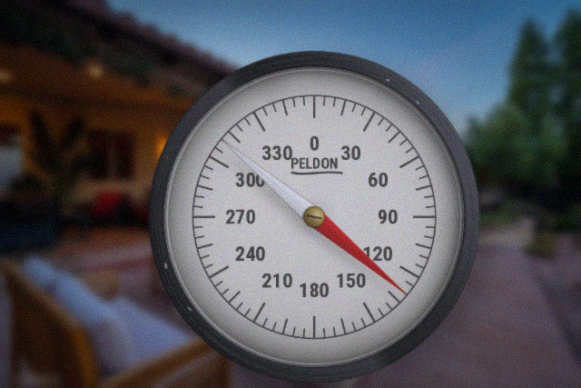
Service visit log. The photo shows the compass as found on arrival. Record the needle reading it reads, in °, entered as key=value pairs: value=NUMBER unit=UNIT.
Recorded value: value=130 unit=°
